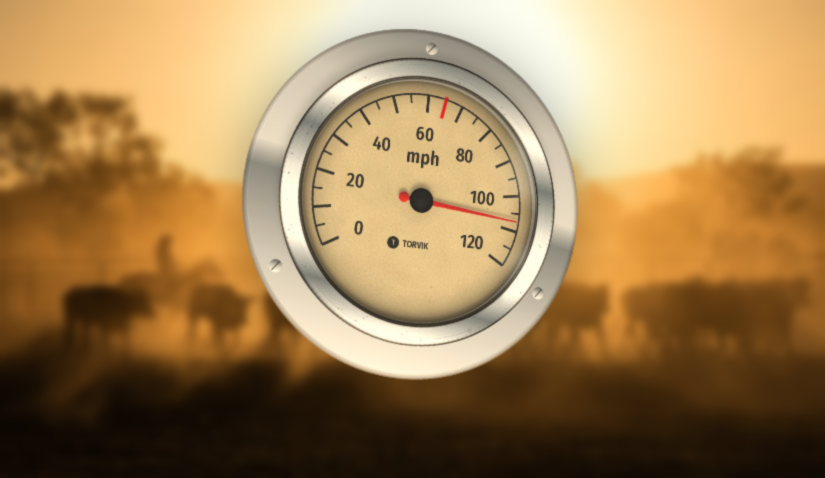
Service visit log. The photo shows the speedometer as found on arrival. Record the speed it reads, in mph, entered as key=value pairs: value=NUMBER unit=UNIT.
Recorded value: value=107.5 unit=mph
